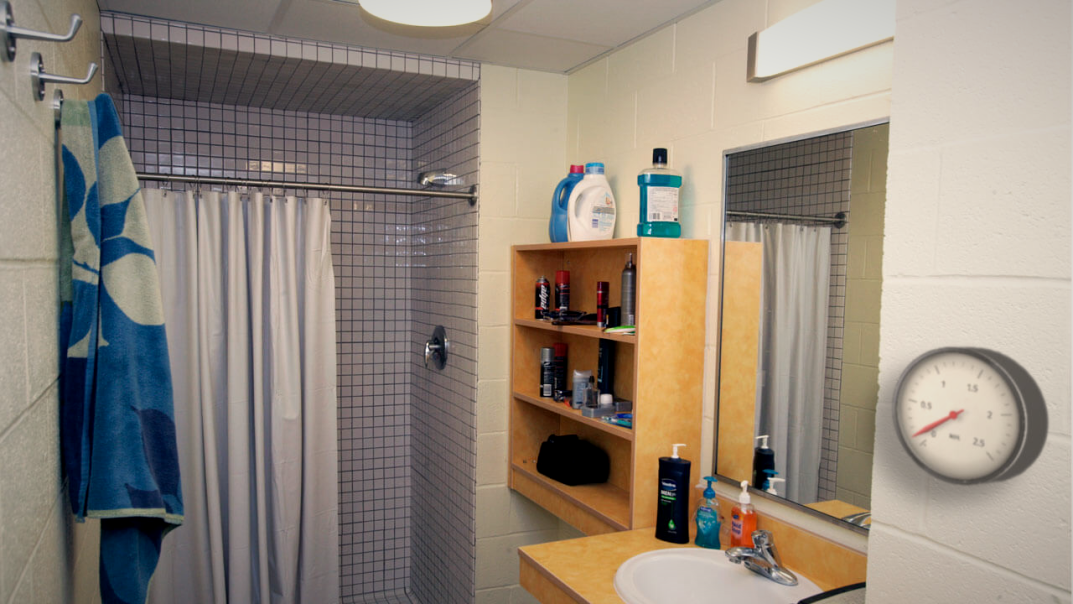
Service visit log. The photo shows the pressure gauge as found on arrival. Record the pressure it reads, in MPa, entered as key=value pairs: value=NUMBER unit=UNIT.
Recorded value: value=0.1 unit=MPa
